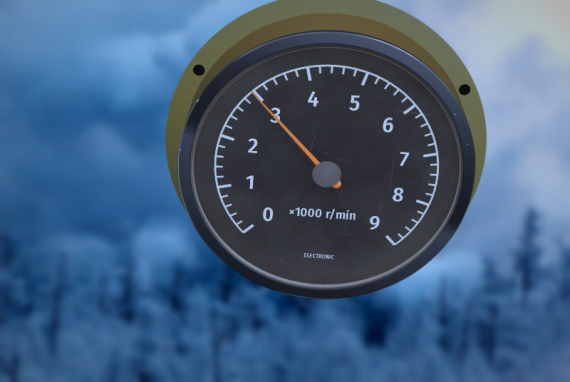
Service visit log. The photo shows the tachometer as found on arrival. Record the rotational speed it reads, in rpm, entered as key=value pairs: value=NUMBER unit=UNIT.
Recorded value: value=3000 unit=rpm
